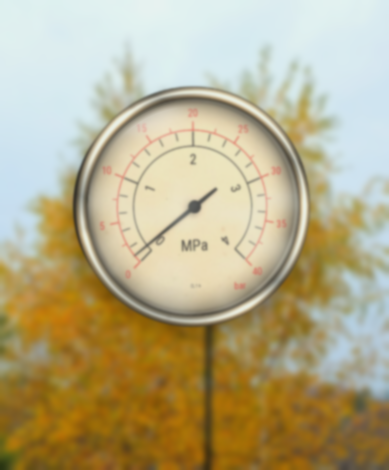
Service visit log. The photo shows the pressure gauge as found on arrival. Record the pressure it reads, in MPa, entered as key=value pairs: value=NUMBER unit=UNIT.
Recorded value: value=0.1 unit=MPa
